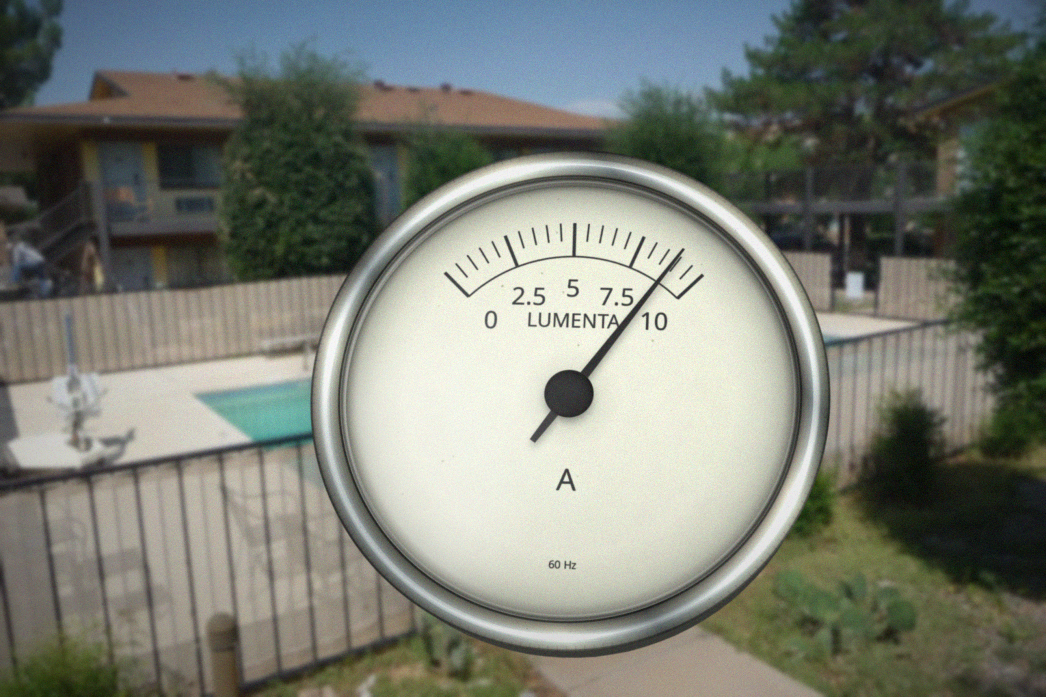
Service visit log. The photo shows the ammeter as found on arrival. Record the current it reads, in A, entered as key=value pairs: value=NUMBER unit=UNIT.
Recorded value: value=9 unit=A
